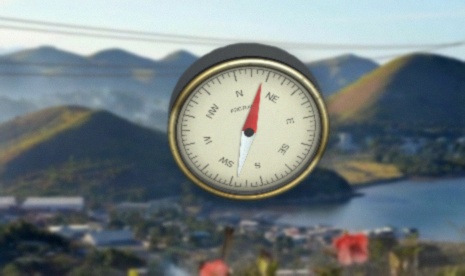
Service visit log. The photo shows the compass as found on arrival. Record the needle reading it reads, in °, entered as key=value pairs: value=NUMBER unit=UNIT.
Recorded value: value=25 unit=°
